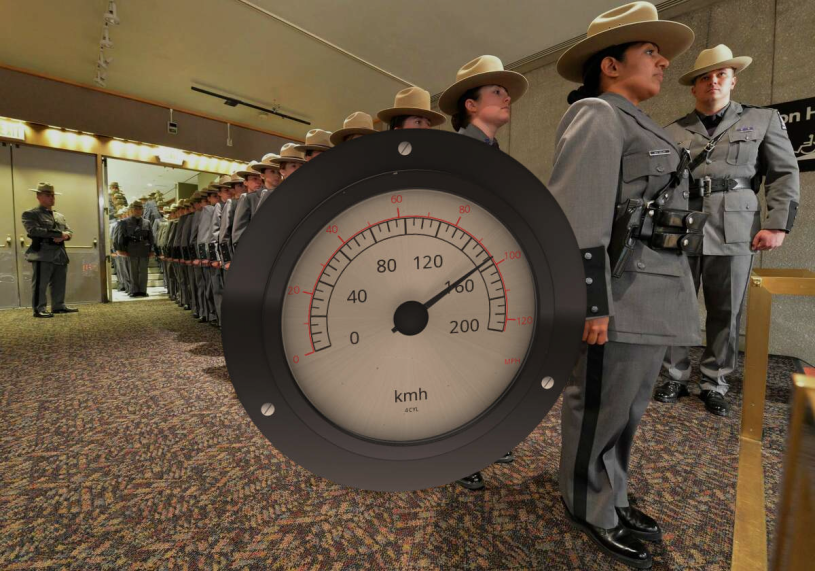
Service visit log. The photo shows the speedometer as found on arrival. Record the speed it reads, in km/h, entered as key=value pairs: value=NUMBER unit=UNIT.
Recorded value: value=155 unit=km/h
